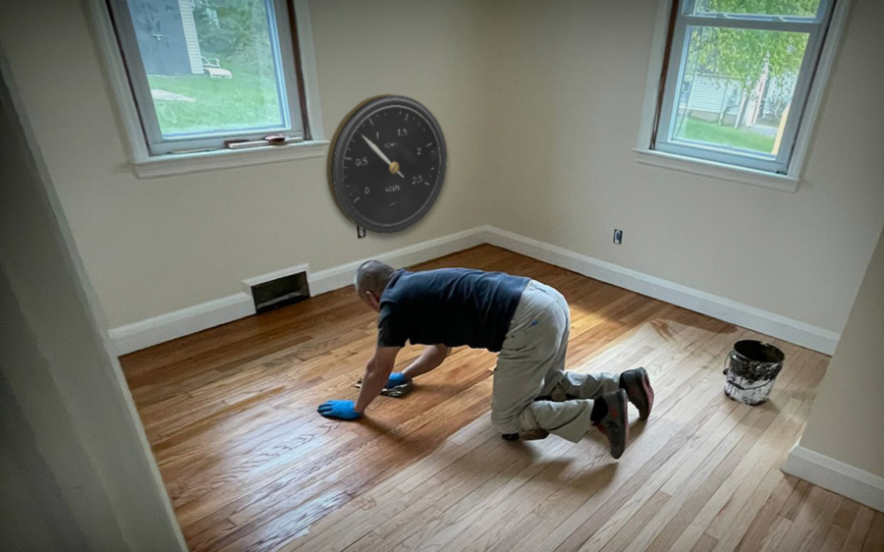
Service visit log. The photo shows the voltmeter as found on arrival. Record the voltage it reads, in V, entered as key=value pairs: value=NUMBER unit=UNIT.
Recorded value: value=0.8 unit=V
